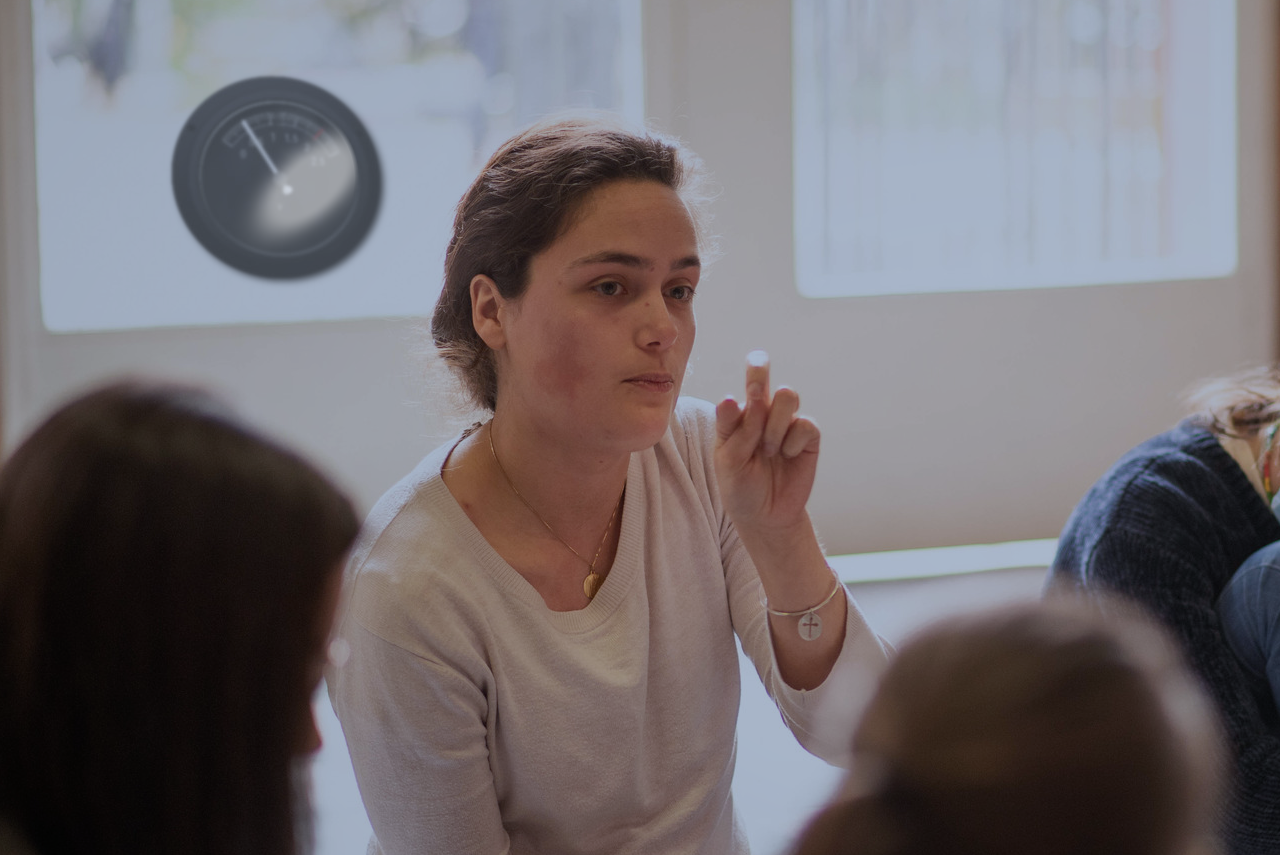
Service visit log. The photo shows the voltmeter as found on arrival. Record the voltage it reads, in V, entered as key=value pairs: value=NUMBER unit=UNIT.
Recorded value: value=0.5 unit=V
